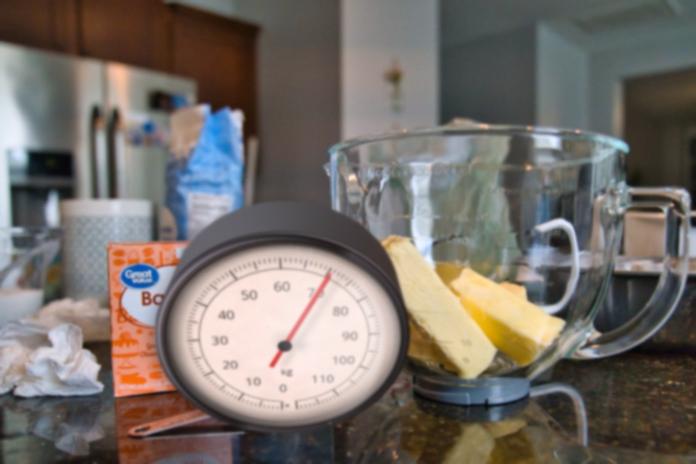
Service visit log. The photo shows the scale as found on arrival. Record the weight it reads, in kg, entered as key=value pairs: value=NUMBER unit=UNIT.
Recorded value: value=70 unit=kg
